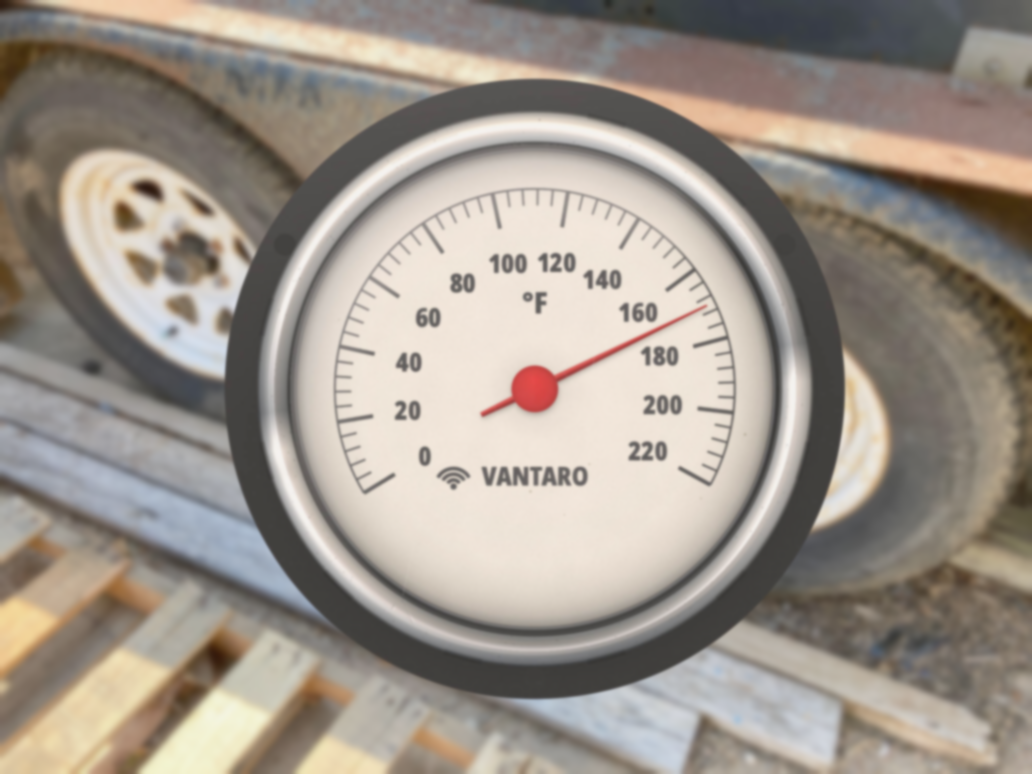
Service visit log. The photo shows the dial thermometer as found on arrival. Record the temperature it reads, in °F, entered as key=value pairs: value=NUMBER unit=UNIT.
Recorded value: value=170 unit=°F
